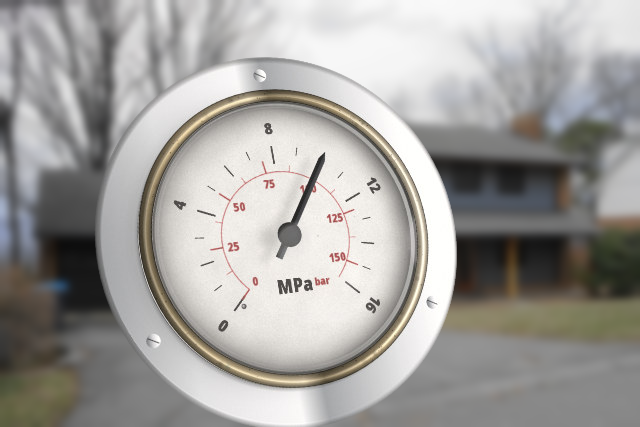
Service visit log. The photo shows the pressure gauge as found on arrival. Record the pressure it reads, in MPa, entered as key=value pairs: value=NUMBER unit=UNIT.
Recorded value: value=10 unit=MPa
